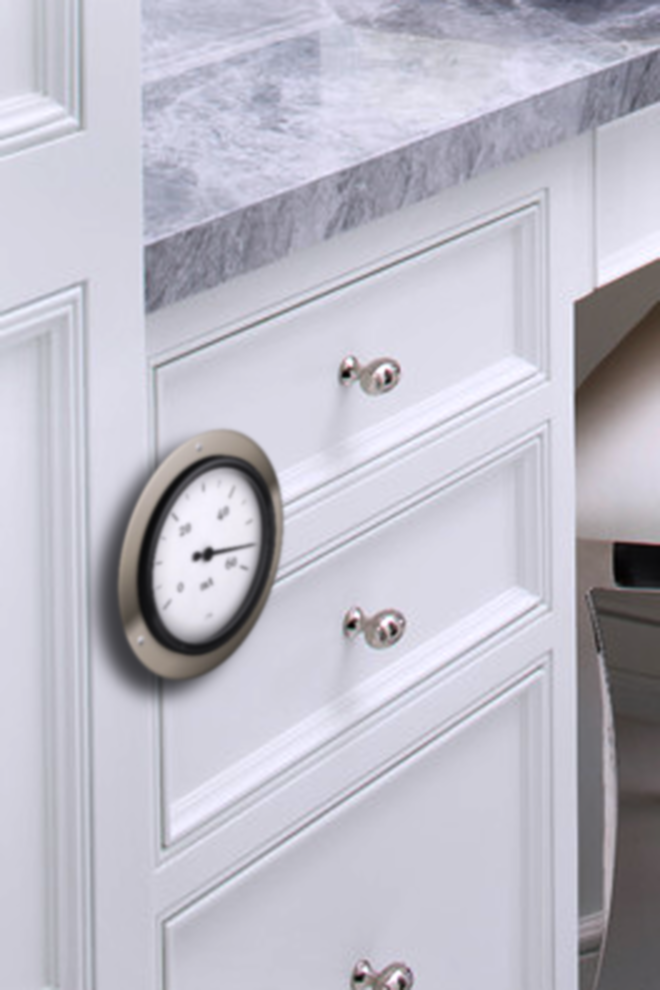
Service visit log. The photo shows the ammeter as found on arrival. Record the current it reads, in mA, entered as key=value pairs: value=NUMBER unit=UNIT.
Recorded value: value=55 unit=mA
